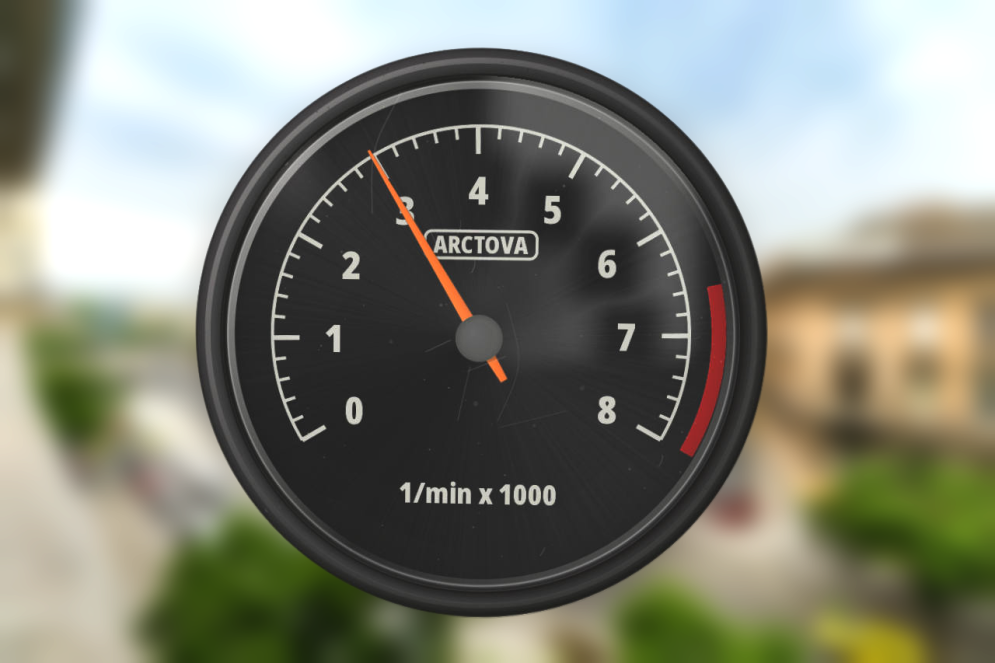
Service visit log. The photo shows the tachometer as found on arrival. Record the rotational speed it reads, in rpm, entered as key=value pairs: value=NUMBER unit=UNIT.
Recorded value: value=3000 unit=rpm
